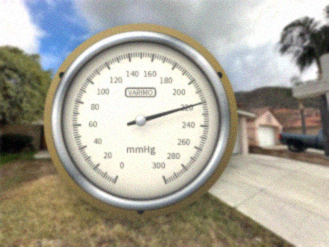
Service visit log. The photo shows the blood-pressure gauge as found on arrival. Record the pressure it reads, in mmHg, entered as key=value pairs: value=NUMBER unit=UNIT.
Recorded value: value=220 unit=mmHg
